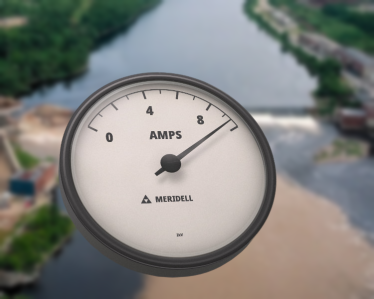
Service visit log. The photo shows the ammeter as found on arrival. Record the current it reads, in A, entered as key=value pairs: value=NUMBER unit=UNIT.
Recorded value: value=9.5 unit=A
